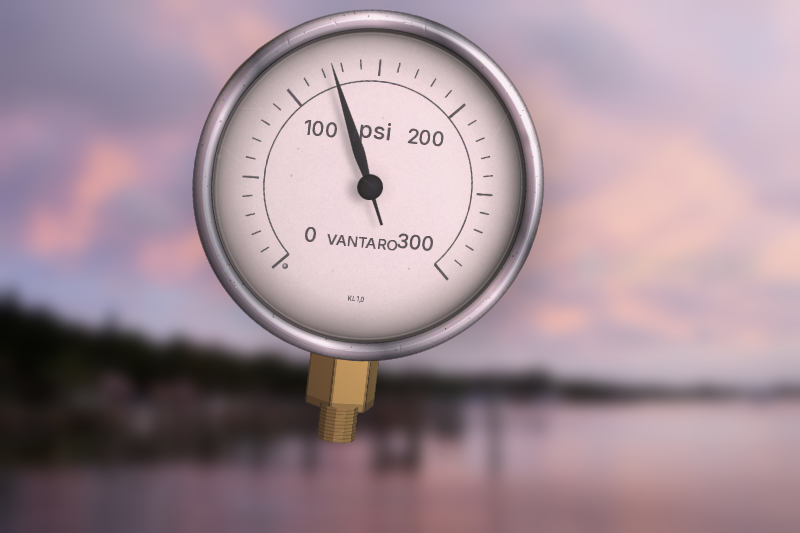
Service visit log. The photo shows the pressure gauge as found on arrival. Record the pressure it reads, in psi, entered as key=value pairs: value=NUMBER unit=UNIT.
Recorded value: value=125 unit=psi
